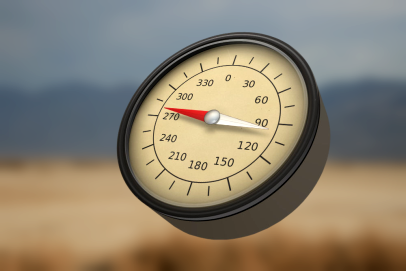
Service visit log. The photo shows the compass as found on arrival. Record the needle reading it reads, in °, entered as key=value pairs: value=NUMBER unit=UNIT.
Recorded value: value=277.5 unit=°
